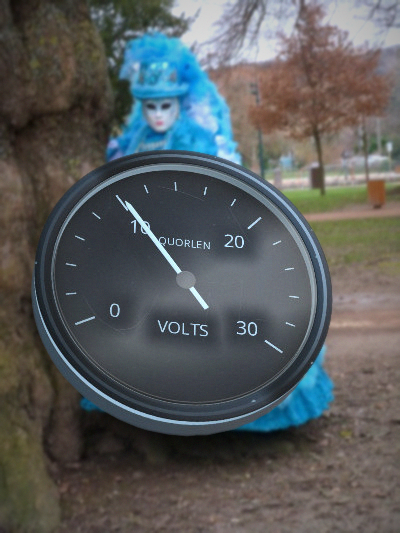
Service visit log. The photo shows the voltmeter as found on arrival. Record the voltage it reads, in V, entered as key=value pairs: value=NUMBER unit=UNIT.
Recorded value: value=10 unit=V
